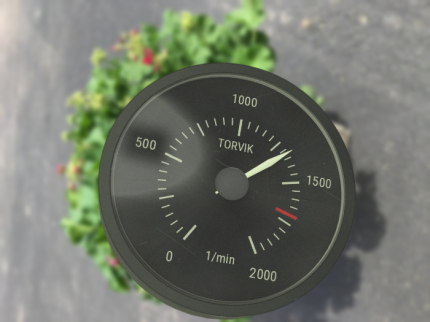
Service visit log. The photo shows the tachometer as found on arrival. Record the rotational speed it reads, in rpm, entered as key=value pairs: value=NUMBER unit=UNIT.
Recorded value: value=1325 unit=rpm
